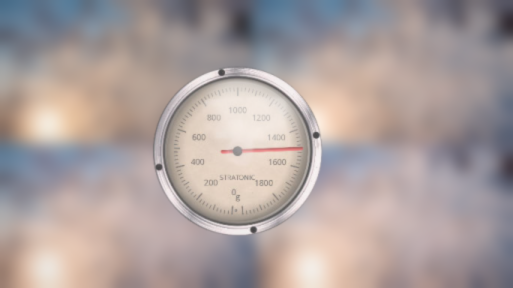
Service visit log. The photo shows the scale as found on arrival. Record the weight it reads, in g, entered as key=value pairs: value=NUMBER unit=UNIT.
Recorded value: value=1500 unit=g
